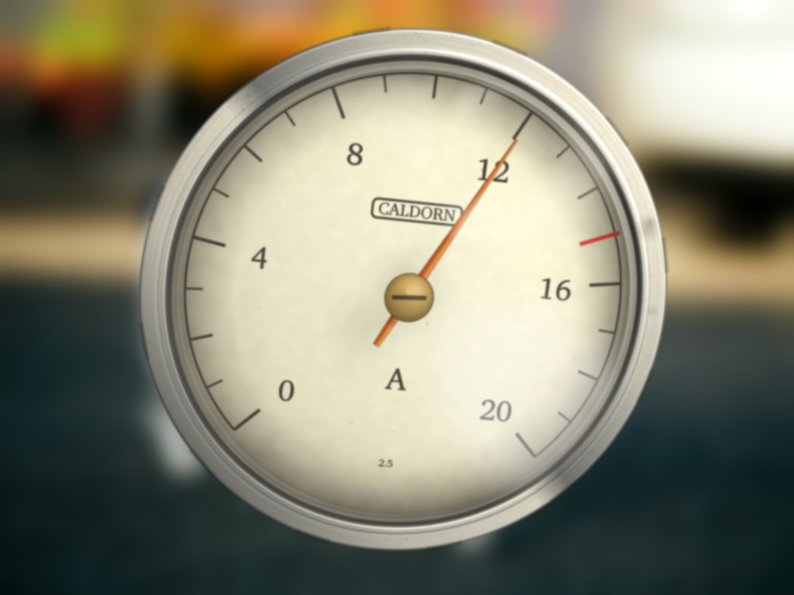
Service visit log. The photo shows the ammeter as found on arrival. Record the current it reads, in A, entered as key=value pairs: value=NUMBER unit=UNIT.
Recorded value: value=12 unit=A
